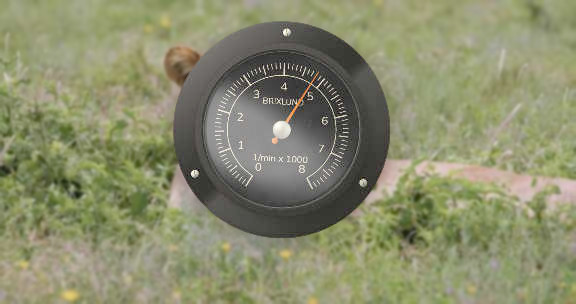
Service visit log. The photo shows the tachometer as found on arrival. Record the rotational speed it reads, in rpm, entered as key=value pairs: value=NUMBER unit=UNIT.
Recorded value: value=4800 unit=rpm
